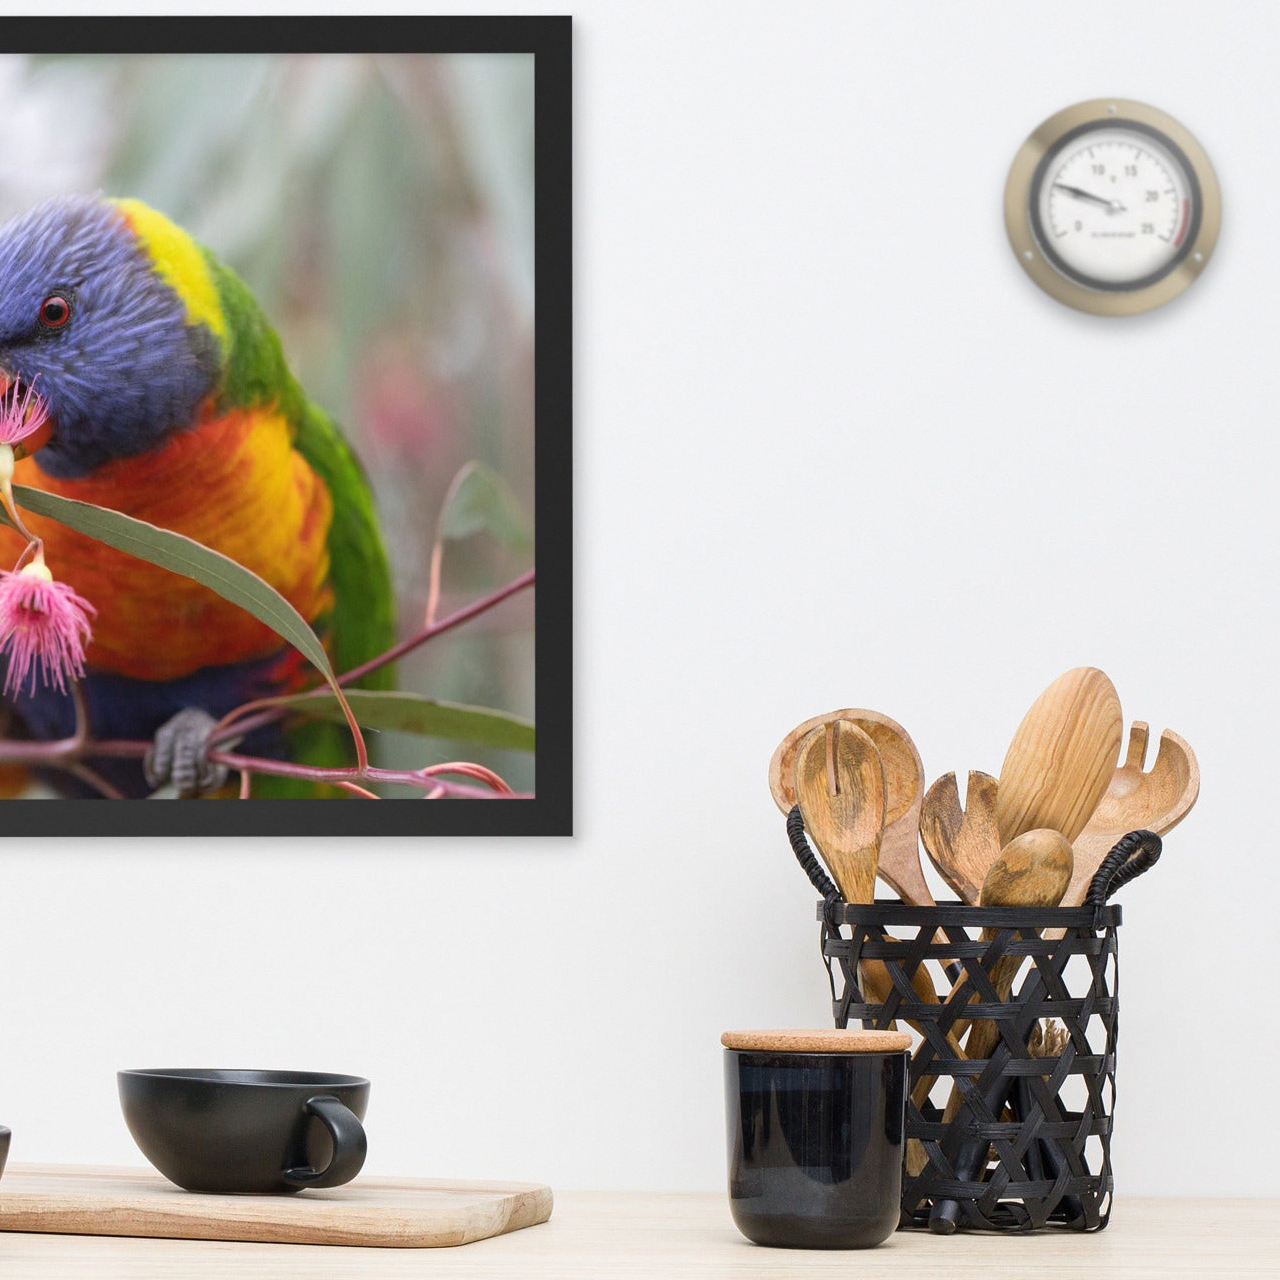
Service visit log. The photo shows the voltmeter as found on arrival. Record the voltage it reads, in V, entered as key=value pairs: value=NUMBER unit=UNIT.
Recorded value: value=5 unit=V
